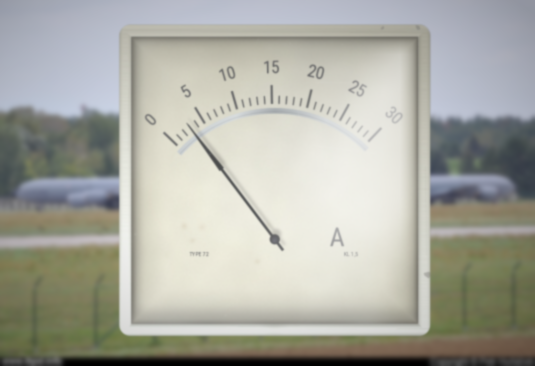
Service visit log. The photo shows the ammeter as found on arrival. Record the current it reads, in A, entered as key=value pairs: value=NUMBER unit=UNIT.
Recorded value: value=3 unit=A
